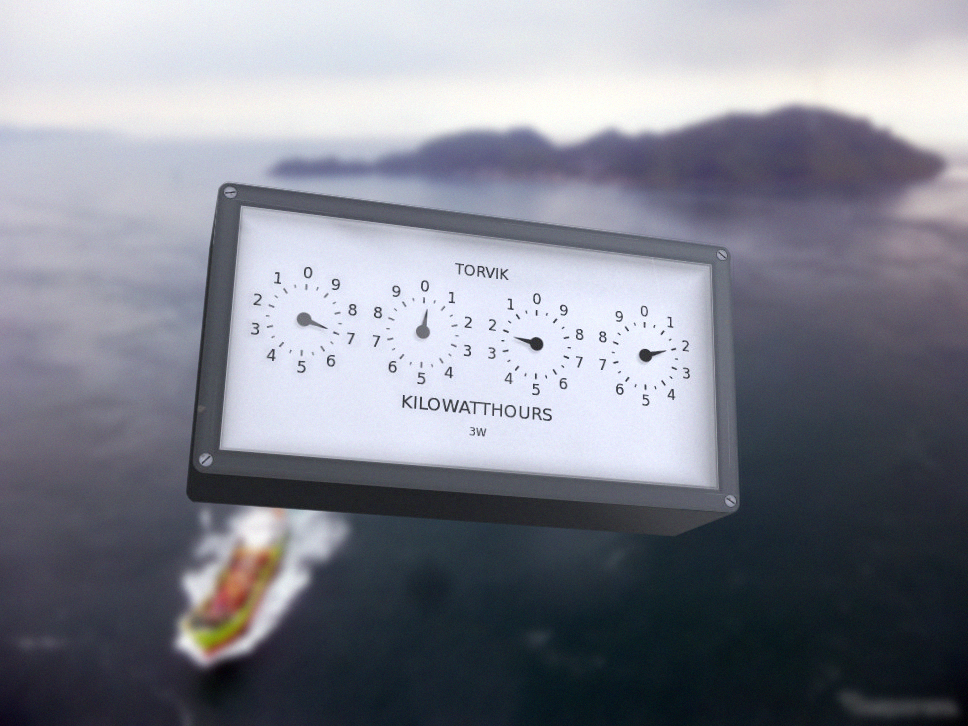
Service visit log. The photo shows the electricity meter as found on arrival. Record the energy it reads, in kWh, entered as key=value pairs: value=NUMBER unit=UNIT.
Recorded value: value=7022 unit=kWh
